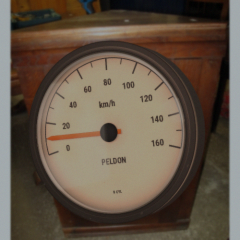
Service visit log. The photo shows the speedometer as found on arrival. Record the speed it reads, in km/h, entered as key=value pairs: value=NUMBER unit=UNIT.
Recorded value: value=10 unit=km/h
